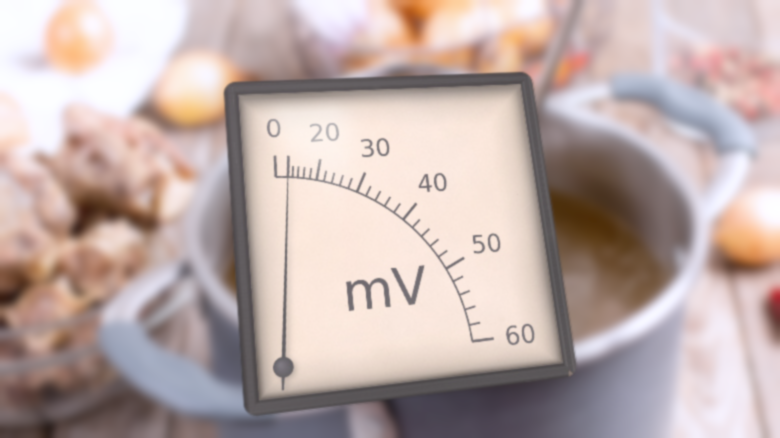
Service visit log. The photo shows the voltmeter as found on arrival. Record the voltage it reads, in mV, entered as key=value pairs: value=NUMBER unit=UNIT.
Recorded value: value=10 unit=mV
